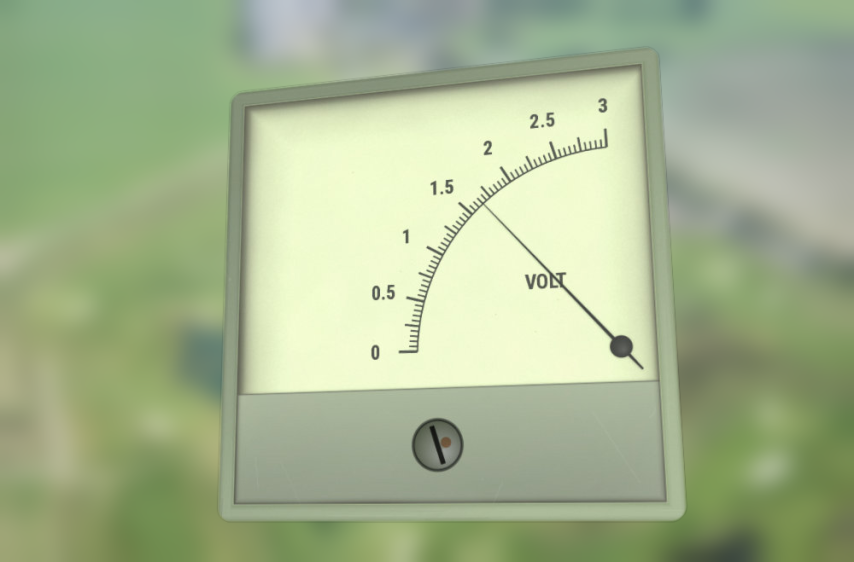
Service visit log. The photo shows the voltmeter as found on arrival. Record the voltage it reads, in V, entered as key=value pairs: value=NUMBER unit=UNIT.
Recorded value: value=1.65 unit=V
